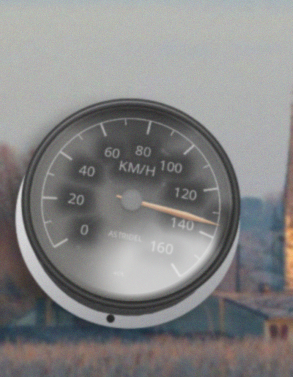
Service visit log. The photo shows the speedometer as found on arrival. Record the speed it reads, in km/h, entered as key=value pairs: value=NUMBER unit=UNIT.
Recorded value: value=135 unit=km/h
